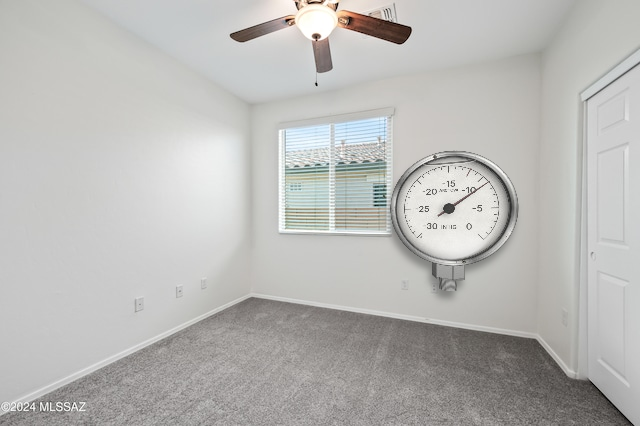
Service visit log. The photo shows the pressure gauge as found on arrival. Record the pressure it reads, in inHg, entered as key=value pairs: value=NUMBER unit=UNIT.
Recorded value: value=-9 unit=inHg
